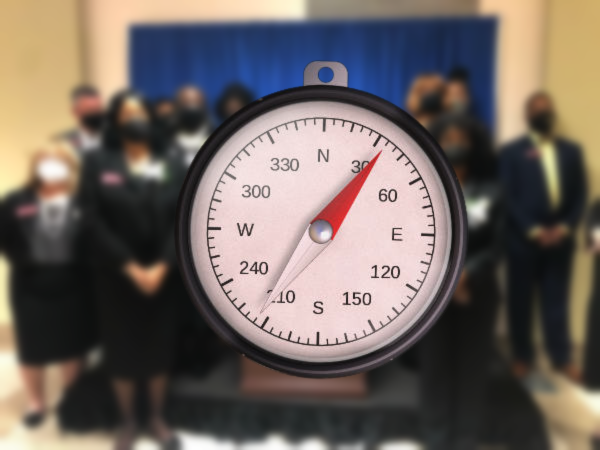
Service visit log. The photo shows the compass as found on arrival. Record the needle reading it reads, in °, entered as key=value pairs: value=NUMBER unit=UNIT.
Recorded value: value=35 unit=°
